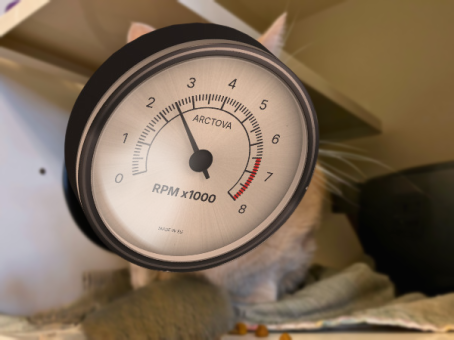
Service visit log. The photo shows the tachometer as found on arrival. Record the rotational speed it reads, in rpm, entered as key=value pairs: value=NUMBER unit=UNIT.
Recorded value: value=2500 unit=rpm
